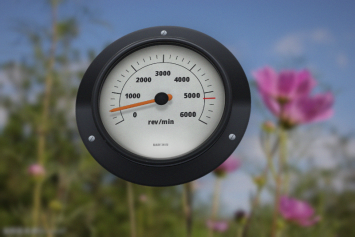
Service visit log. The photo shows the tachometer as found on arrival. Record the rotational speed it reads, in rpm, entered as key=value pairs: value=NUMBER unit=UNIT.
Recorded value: value=400 unit=rpm
